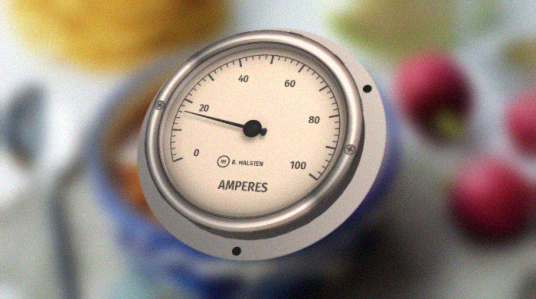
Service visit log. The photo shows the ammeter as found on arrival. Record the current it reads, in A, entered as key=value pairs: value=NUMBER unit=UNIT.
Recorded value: value=16 unit=A
